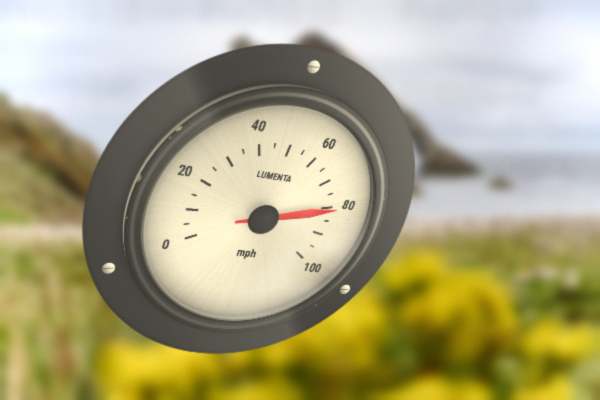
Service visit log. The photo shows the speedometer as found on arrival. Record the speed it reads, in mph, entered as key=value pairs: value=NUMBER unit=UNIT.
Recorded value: value=80 unit=mph
